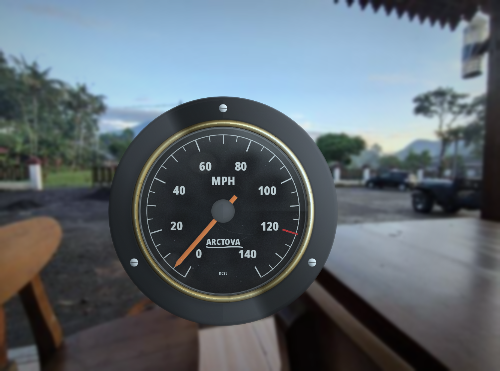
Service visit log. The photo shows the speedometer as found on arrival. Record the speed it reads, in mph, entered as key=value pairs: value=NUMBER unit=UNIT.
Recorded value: value=5 unit=mph
